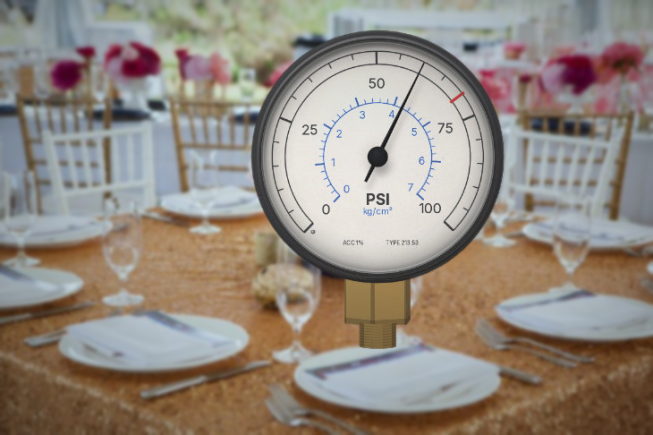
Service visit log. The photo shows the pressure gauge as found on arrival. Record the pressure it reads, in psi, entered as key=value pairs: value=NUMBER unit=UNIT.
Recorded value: value=60 unit=psi
